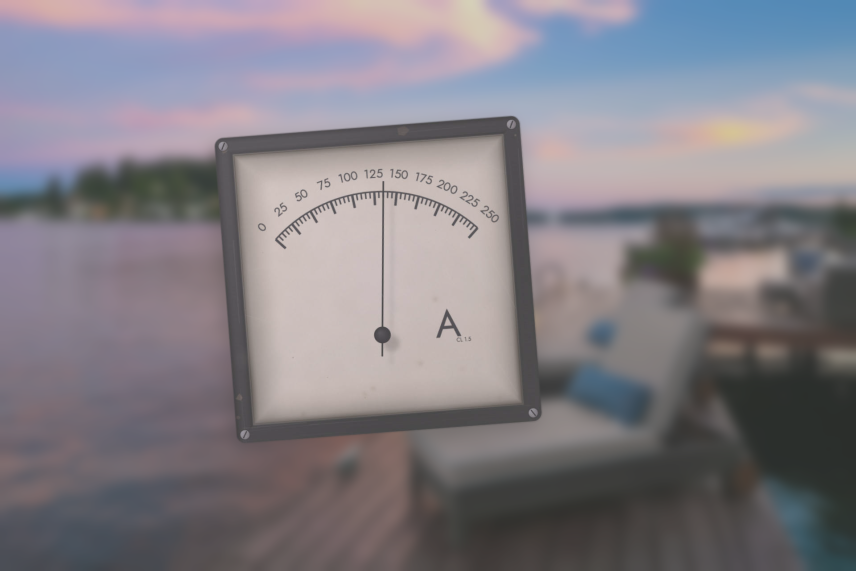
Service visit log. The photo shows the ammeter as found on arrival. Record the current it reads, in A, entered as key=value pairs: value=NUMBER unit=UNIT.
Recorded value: value=135 unit=A
